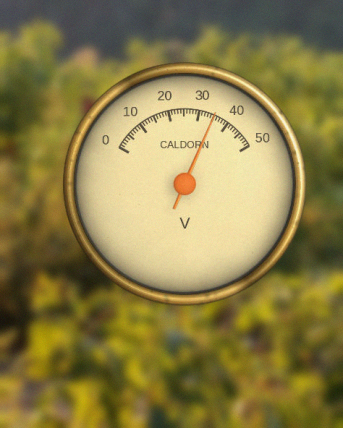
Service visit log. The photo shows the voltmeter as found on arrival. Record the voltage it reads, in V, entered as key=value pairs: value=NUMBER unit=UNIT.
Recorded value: value=35 unit=V
